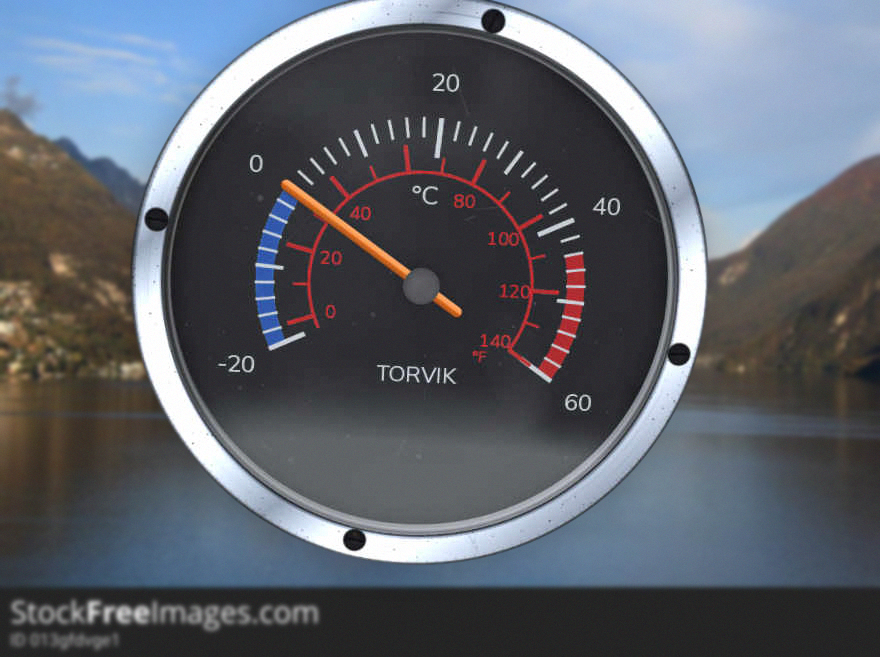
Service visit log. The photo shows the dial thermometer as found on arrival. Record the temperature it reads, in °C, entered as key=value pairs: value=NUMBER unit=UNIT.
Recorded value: value=0 unit=°C
